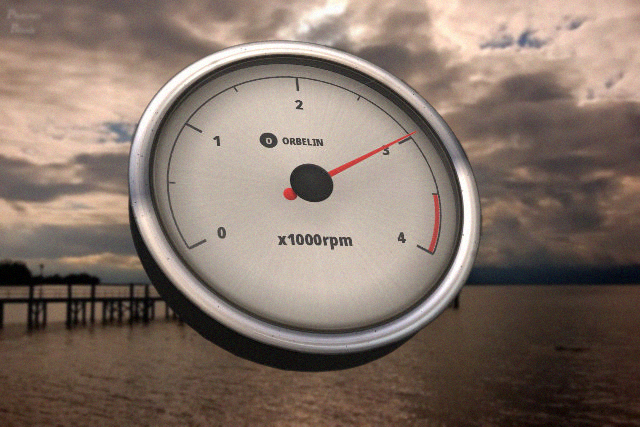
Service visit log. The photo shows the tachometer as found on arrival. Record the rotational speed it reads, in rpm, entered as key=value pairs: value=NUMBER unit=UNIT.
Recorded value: value=3000 unit=rpm
